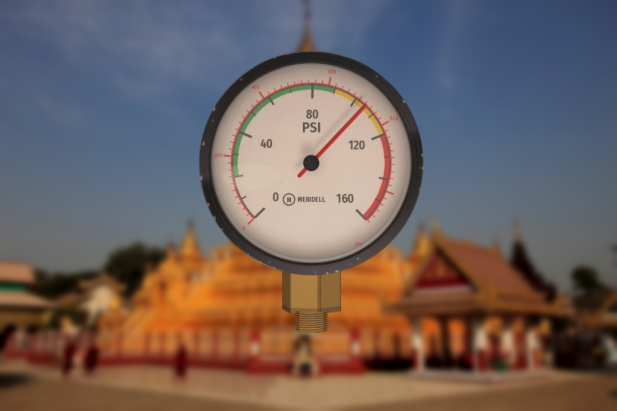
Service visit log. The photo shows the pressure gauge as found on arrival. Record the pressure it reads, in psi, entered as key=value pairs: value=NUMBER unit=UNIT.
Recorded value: value=105 unit=psi
